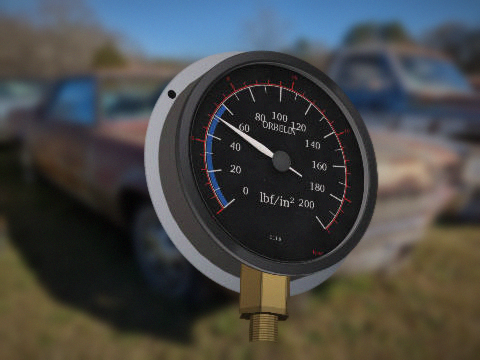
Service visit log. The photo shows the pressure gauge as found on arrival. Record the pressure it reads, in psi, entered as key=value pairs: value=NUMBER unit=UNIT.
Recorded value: value=50 unit=psi
